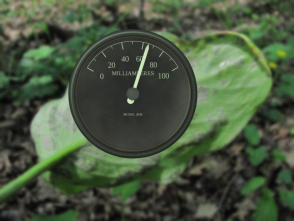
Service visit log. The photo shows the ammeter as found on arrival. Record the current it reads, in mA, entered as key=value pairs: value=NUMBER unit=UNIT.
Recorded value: value=65 unit=mA
